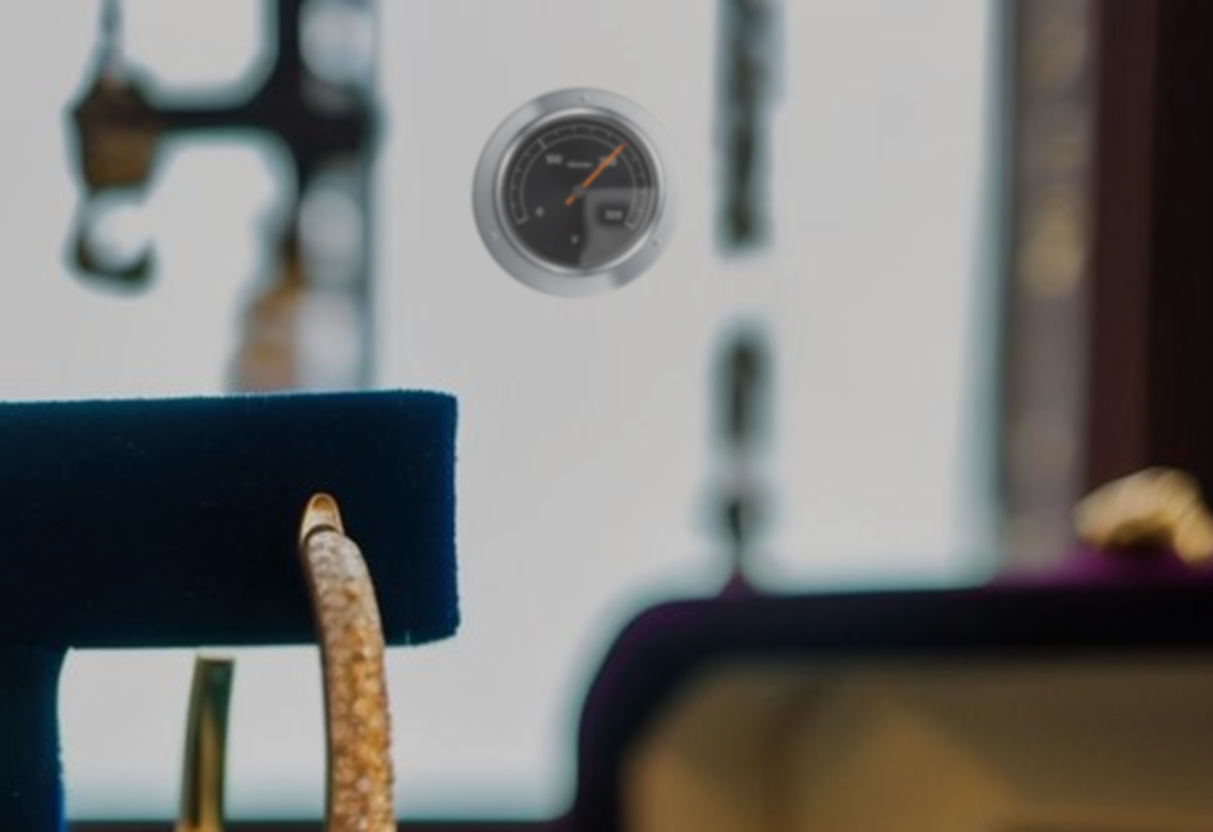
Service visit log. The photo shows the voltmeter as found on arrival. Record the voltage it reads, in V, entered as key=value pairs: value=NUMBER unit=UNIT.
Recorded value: value=200 unit=V
